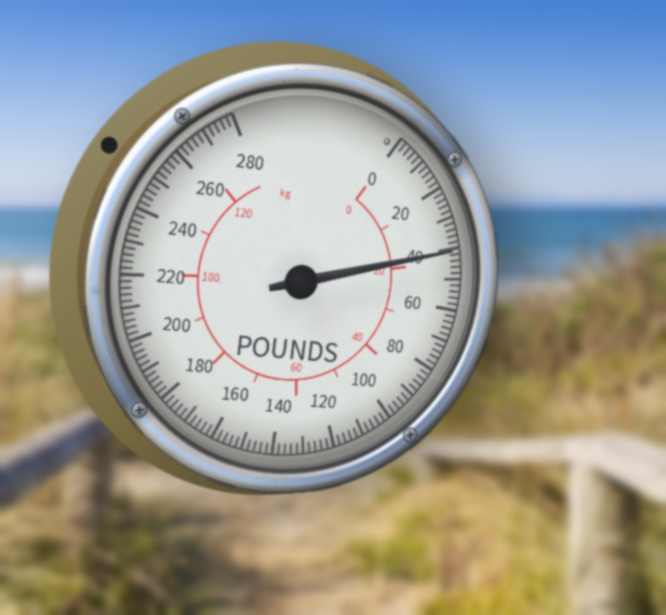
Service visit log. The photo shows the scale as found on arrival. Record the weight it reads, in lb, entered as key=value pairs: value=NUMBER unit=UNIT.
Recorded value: value=40 unit=lb
